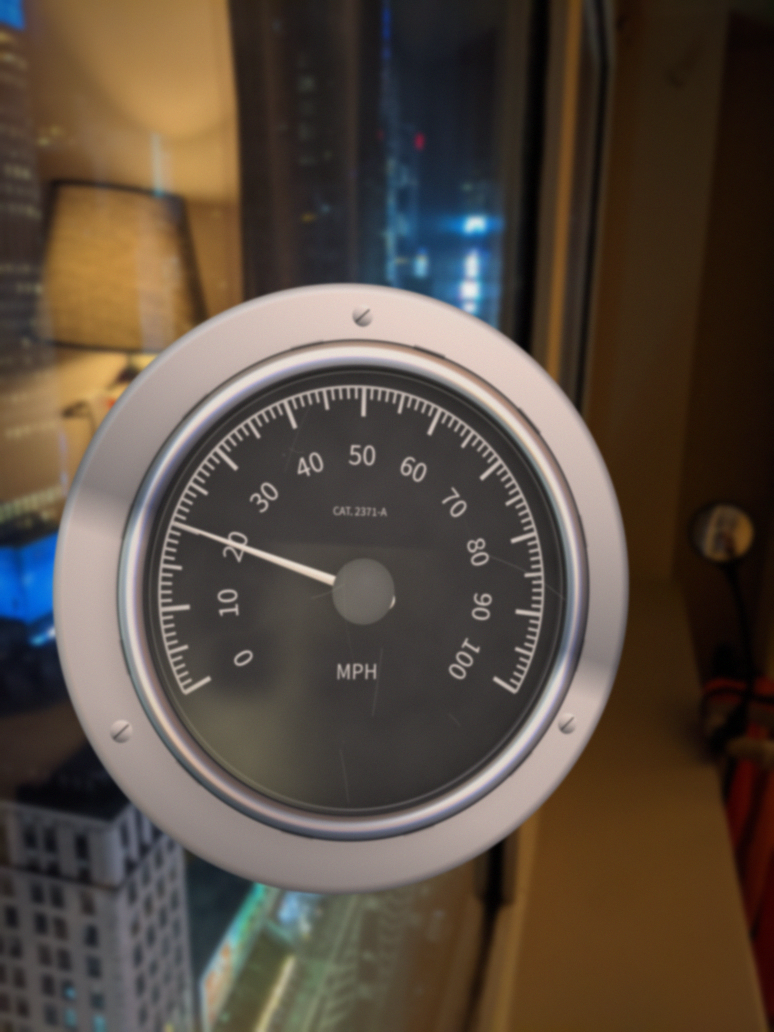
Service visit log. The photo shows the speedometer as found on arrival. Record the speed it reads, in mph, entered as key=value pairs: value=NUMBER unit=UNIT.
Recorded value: value=20 unit=mph
